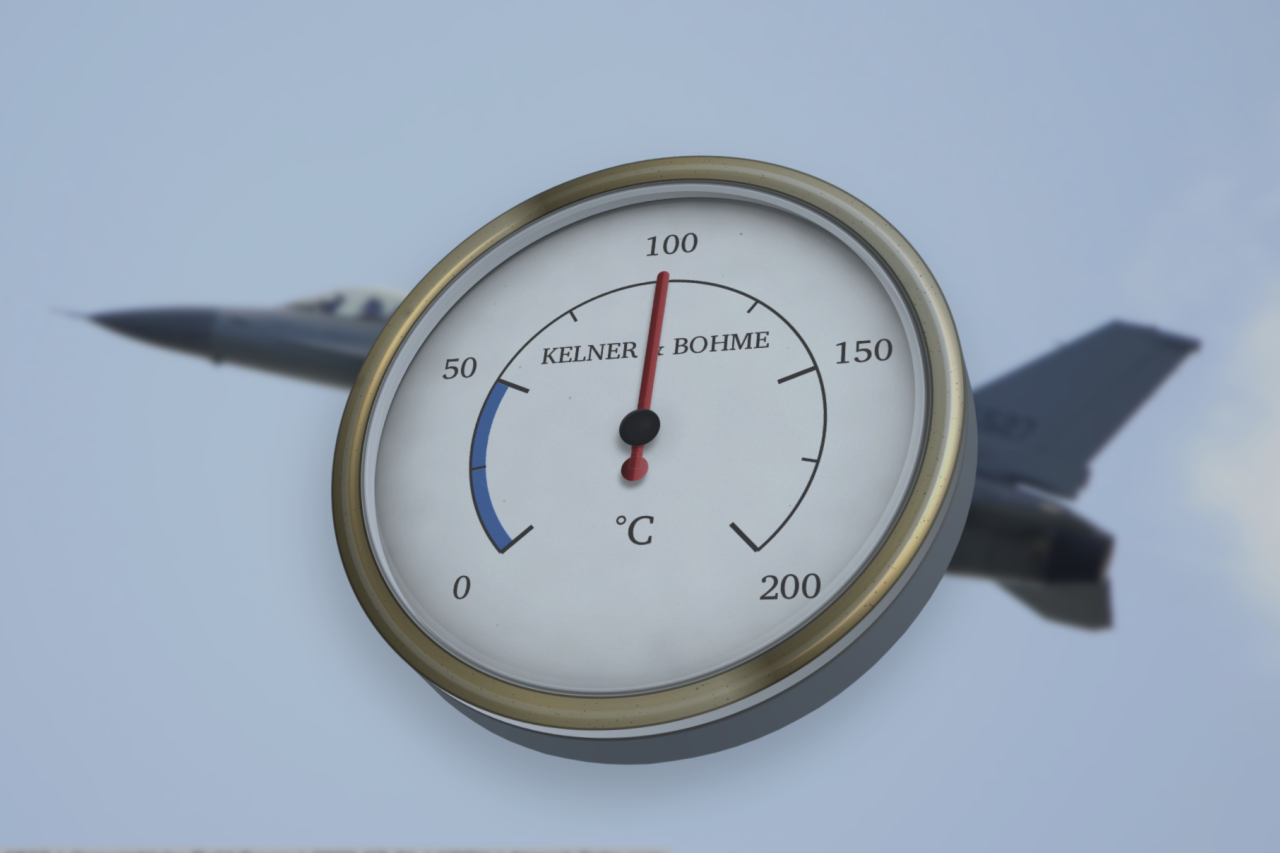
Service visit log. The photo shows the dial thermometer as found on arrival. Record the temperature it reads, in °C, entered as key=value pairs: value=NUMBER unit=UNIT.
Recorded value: value=100 unit=°C
